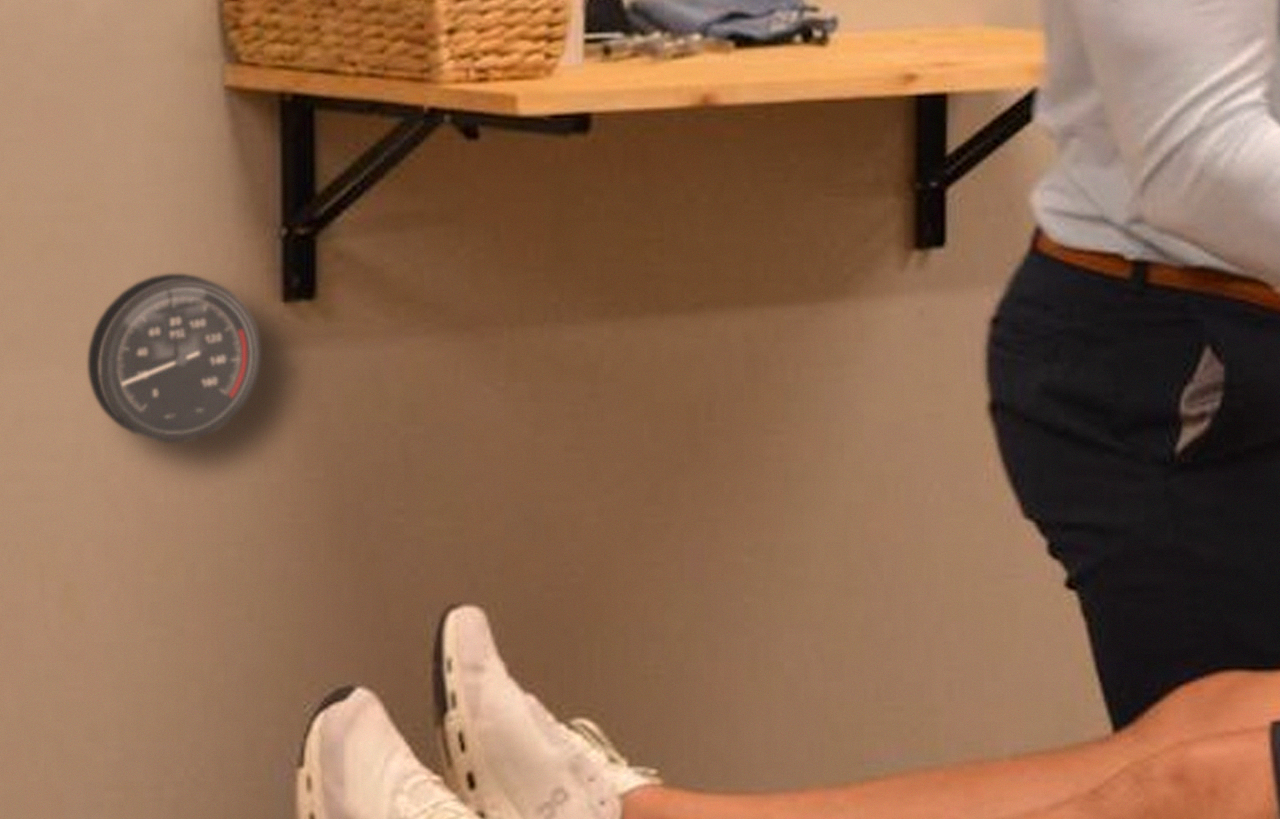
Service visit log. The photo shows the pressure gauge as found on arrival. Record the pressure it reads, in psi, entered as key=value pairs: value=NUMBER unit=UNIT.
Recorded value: value=20 unit=psi
